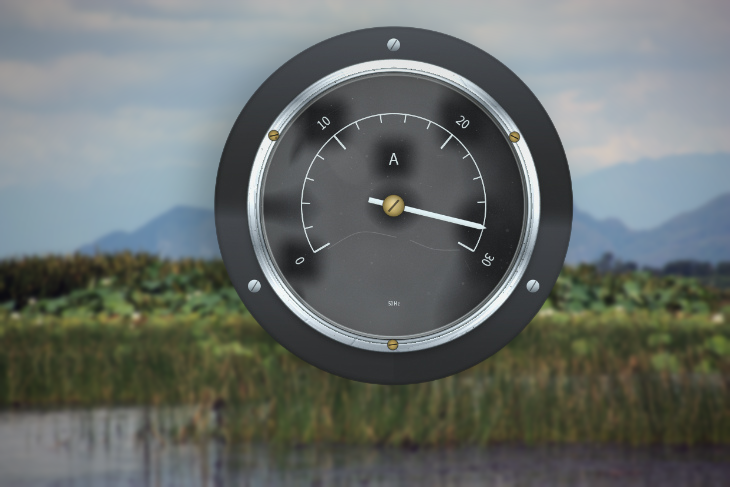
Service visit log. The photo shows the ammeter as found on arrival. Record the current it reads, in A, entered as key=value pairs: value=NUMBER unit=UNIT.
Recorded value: value=28 unit=A
